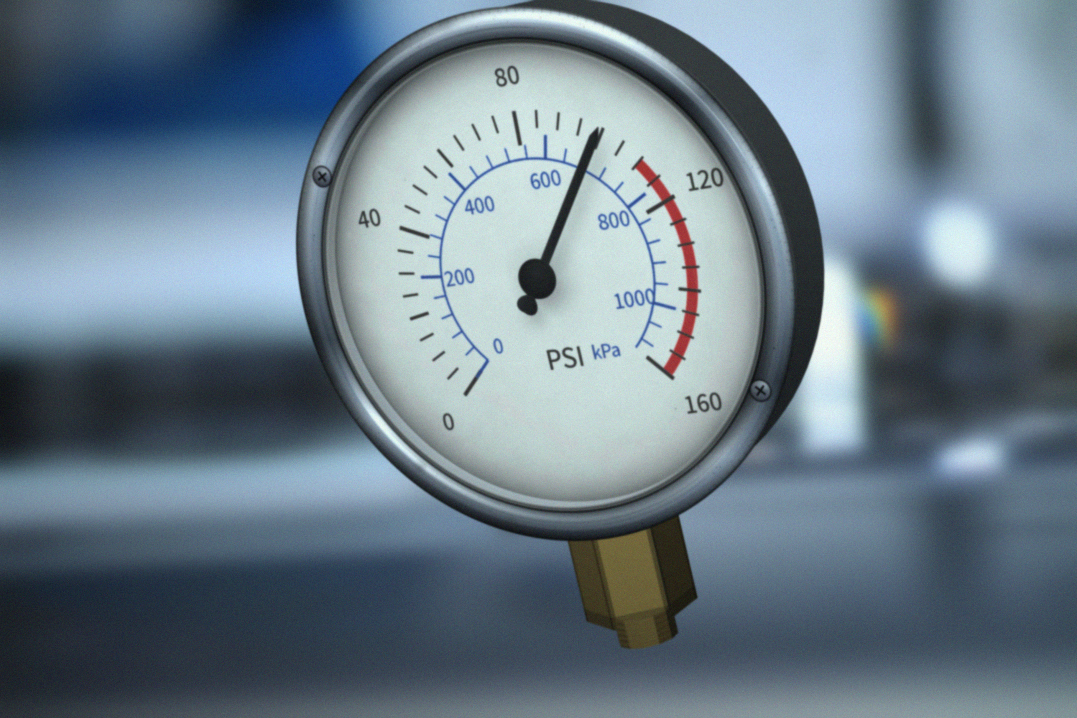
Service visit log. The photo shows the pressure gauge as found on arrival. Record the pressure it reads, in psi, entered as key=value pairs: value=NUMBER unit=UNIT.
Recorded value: value=100 unit=psi
